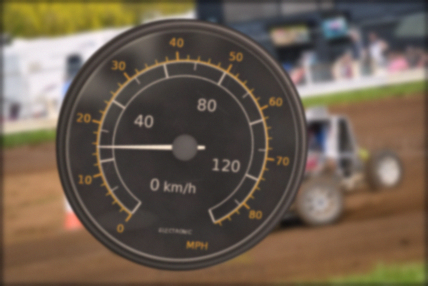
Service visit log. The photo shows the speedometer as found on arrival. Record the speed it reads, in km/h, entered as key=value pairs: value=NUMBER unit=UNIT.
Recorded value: value=25 unit=km/h
